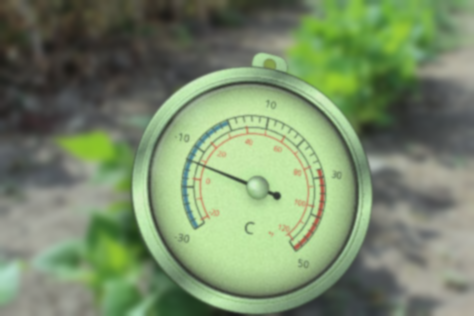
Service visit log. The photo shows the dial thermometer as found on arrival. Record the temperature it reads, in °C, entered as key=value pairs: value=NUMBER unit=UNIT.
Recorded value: value=-14 unit=°C
